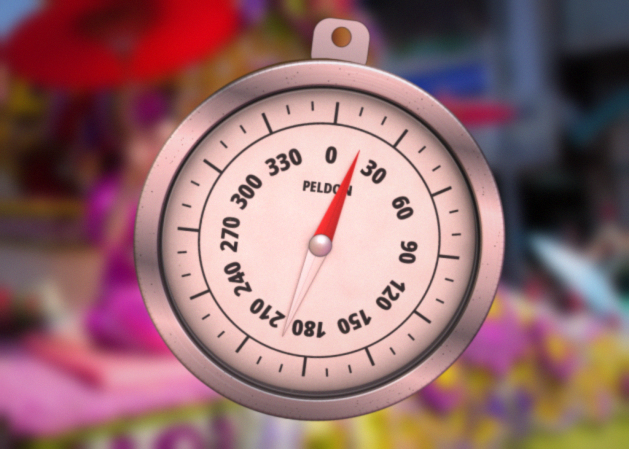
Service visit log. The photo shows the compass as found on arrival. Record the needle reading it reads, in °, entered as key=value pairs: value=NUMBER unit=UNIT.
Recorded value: value=15 unit=°
